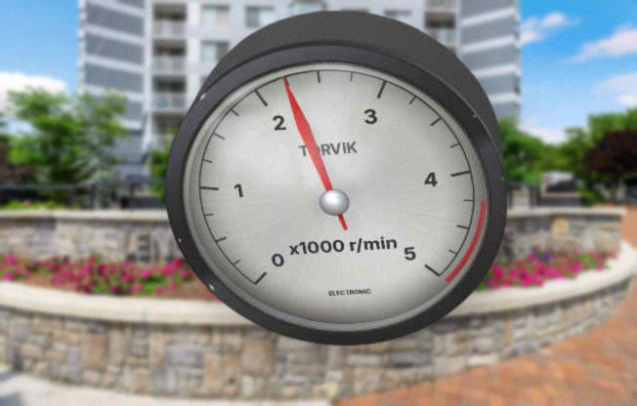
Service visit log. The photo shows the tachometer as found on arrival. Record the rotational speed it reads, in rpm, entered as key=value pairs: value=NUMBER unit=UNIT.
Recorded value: value=2250 unit=rpm
